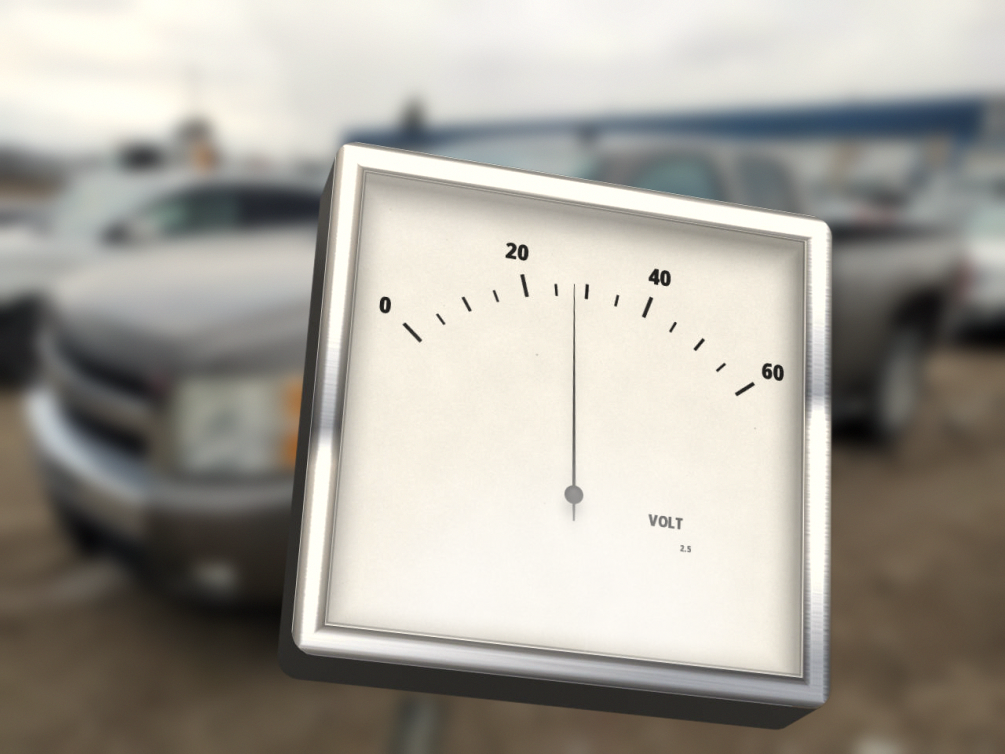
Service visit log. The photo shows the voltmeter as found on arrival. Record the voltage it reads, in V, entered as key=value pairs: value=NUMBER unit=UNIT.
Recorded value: value=27.5 unit=V
